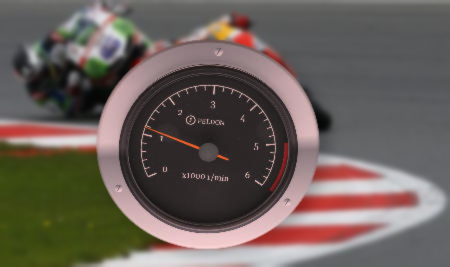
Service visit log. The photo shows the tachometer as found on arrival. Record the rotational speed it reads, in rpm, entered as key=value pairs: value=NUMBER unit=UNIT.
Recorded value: value=1200 unit=rpm
